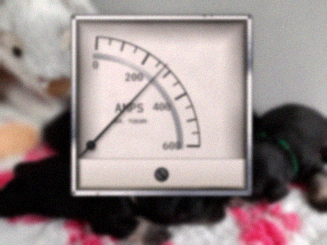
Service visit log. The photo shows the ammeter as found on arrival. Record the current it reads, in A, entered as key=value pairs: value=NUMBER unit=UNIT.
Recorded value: value=275 unit=A
